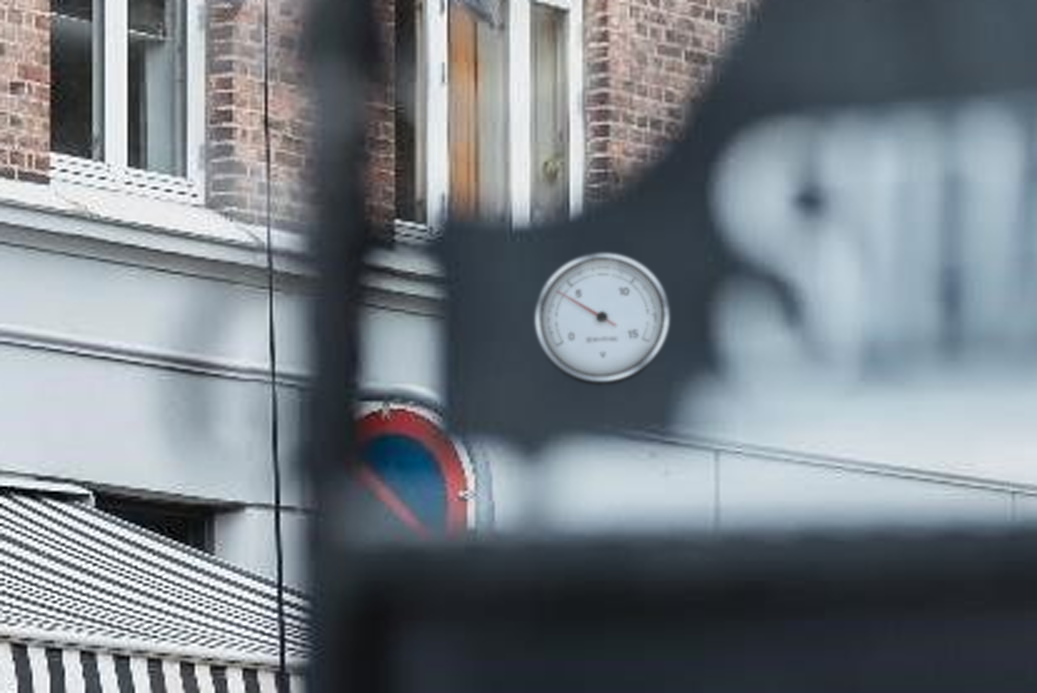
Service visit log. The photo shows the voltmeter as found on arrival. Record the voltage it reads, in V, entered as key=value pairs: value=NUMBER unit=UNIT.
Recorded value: value=4 unit=V
